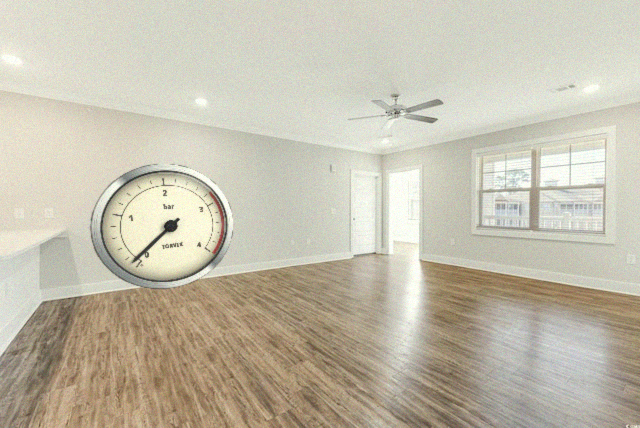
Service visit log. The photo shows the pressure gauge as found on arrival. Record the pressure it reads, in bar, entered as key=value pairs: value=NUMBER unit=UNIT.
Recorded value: value=0.1 unit=bar
